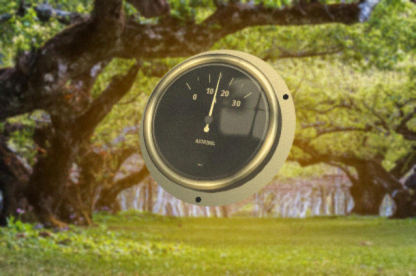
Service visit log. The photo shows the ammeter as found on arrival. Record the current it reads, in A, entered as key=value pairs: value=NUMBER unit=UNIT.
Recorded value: value=15 unit=A
